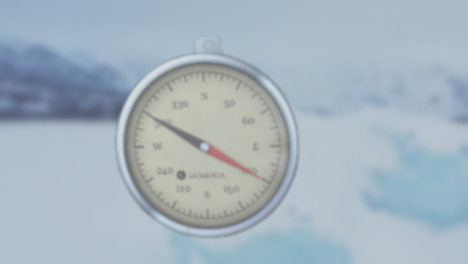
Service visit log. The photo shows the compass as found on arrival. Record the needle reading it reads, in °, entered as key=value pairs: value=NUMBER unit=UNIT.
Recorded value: value=120 unit=°
